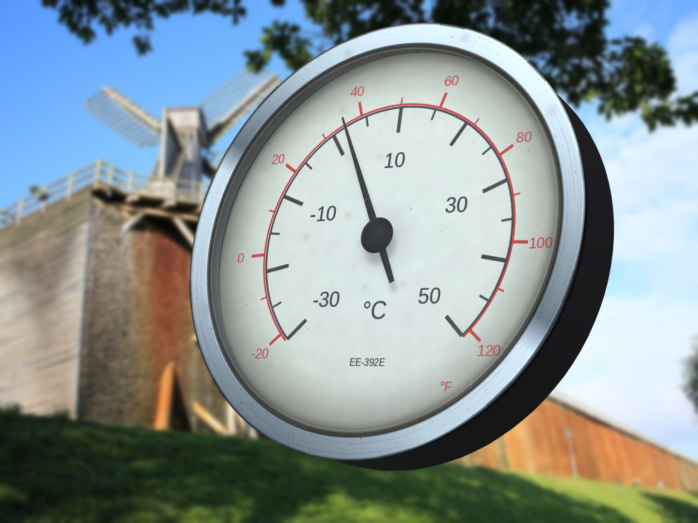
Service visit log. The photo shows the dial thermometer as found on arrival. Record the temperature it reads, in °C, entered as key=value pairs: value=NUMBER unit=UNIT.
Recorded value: value=2.5 unit=°C
